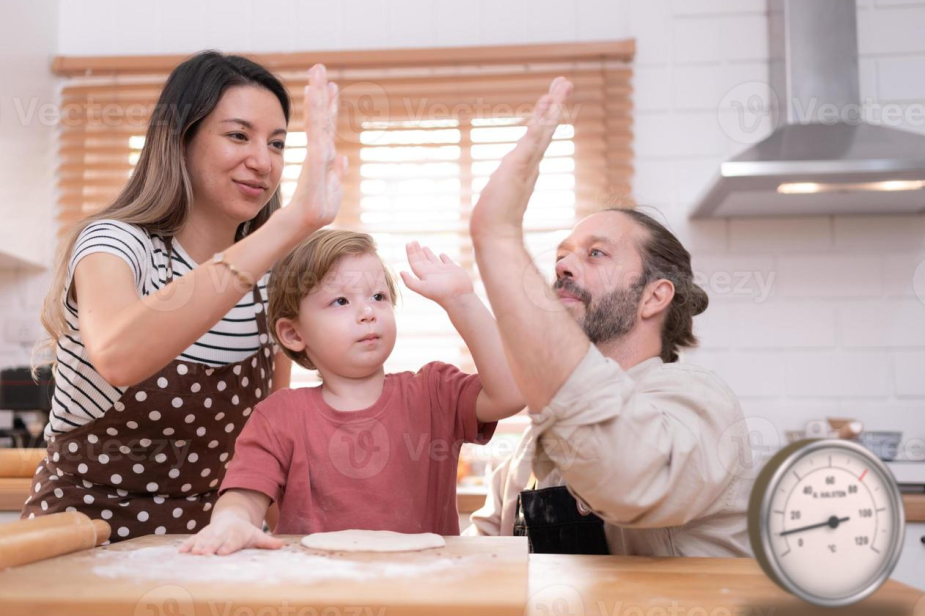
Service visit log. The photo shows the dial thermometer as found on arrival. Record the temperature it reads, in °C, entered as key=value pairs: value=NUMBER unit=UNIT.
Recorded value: value=10 unit=°C
